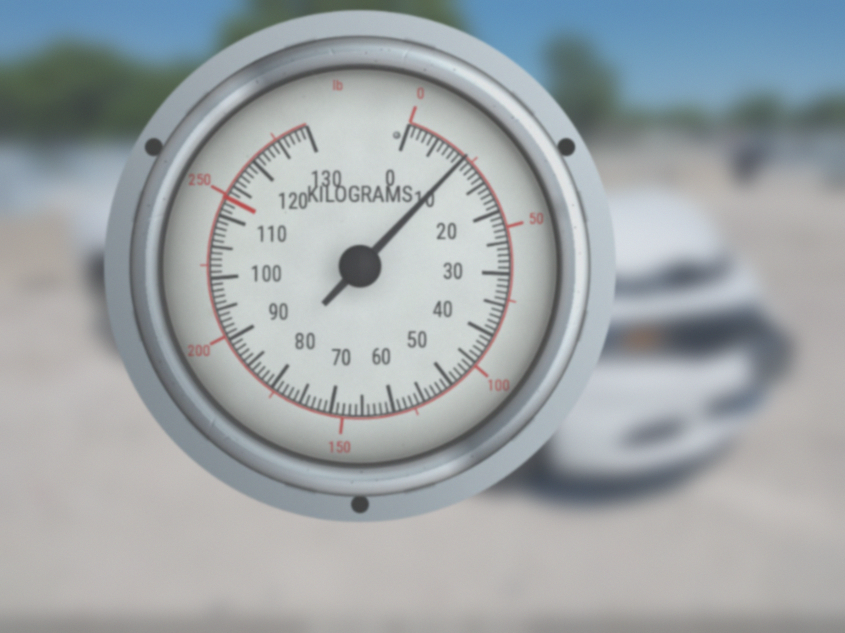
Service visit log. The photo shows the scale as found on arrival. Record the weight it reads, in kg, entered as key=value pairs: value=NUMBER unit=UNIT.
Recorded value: value=10 unit=kg
